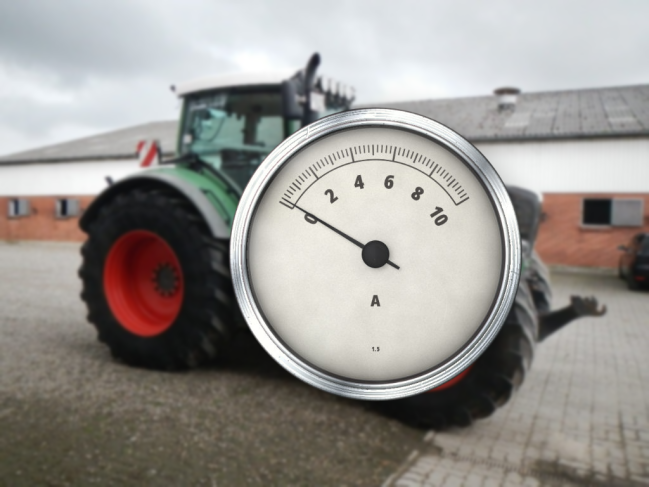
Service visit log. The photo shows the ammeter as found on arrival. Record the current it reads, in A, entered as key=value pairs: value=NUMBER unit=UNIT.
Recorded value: value=0.2 unit=A
